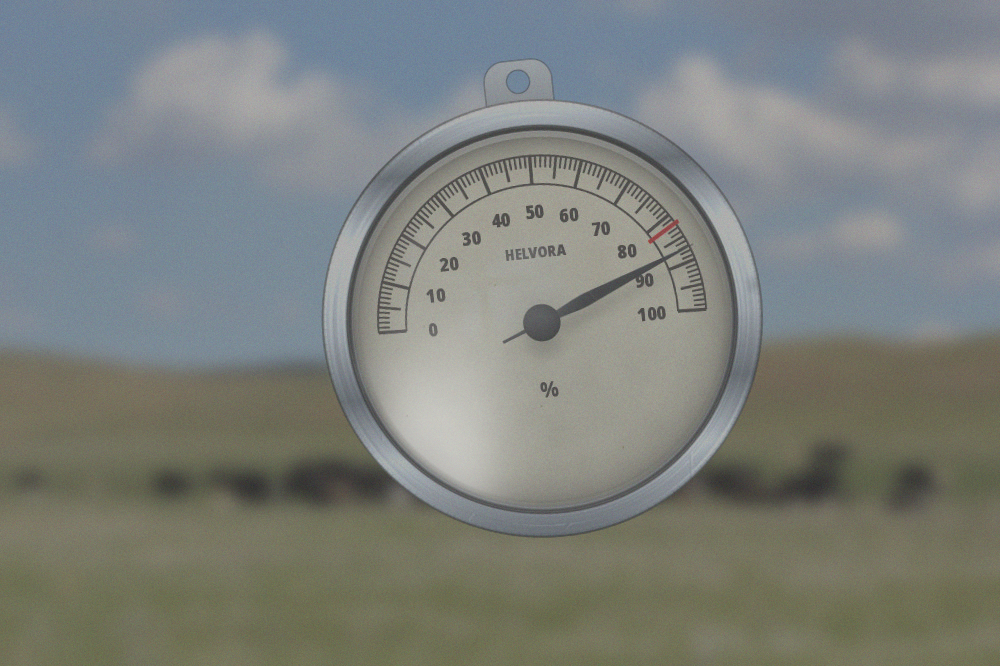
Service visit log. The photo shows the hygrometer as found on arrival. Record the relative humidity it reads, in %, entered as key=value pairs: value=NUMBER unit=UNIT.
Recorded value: value=87 unit=%
